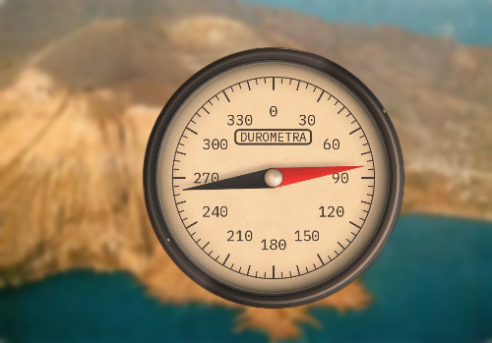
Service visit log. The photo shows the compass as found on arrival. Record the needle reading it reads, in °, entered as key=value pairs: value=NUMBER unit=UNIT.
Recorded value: value=82.5 unit=°
